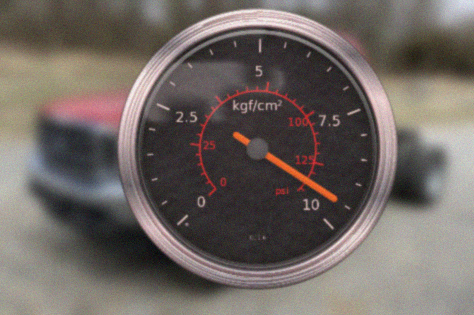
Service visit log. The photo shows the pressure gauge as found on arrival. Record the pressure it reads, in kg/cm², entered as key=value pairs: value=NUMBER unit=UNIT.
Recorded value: value=9.5 unit=kg/cm²
